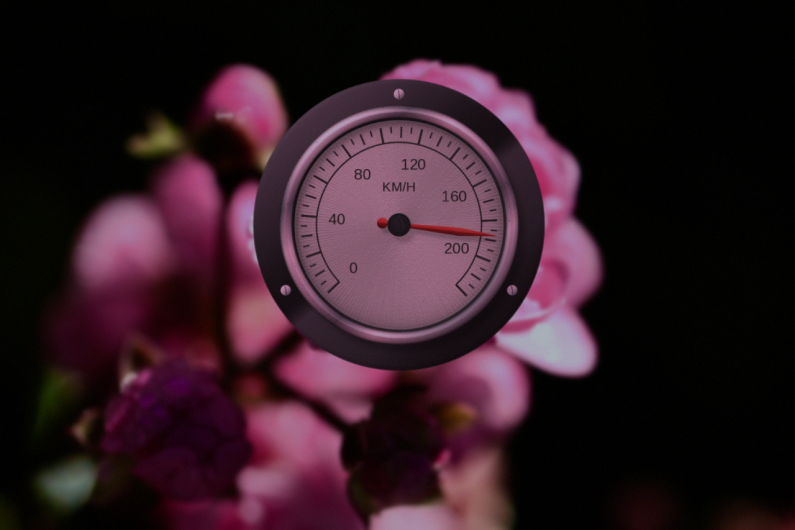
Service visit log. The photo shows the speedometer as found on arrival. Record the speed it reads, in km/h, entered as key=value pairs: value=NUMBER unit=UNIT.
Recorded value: value=187.5 unit=km/h
